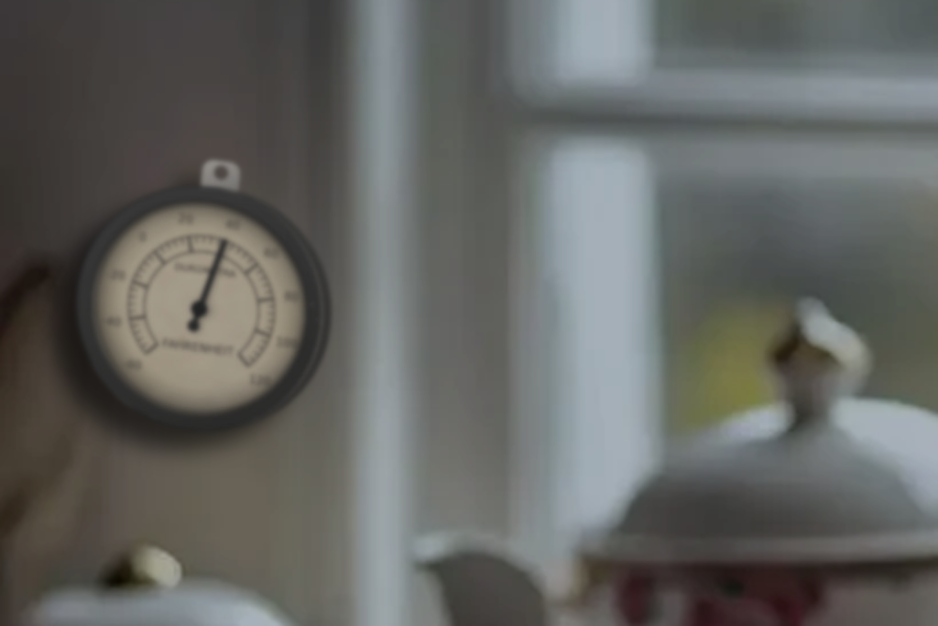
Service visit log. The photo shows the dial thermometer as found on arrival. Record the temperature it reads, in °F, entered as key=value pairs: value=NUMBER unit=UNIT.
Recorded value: value=40 unit=°F
